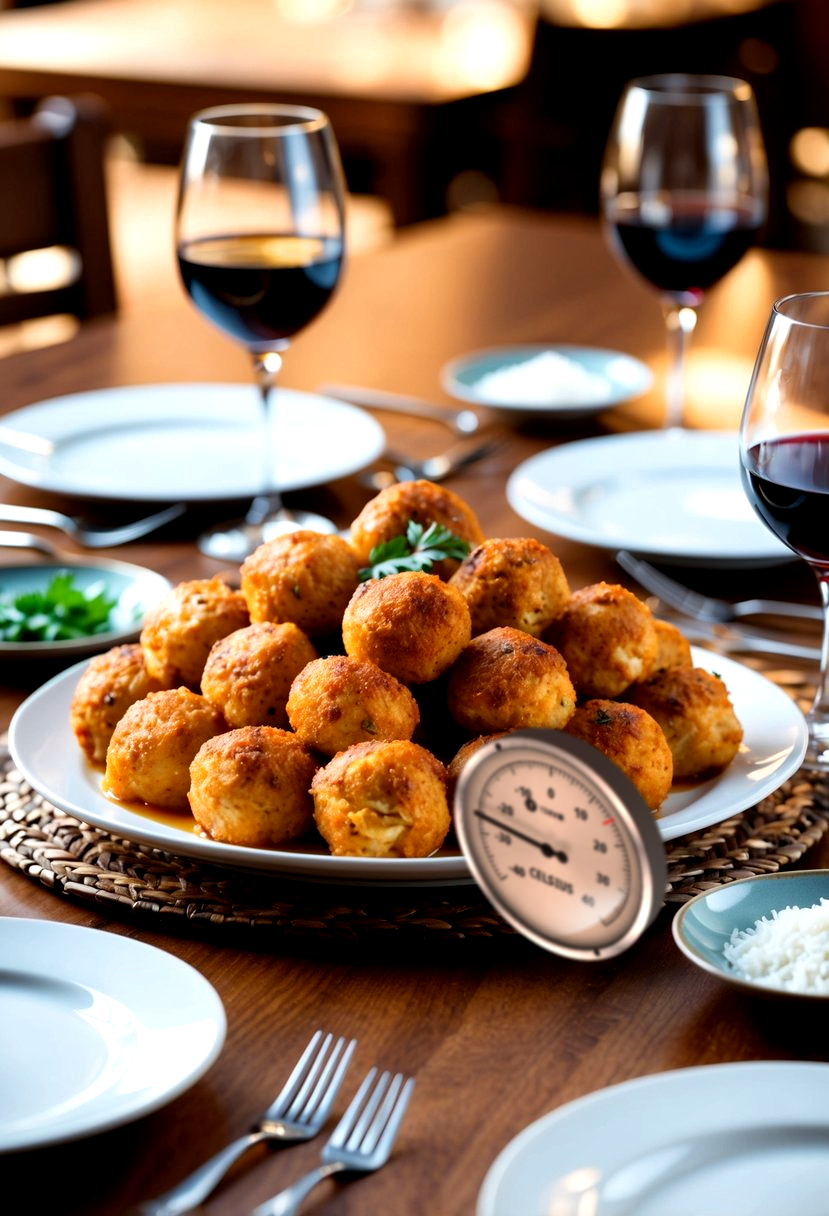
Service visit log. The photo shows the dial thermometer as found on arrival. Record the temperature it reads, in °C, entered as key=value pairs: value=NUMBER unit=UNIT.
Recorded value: value=-25 unit=°C
